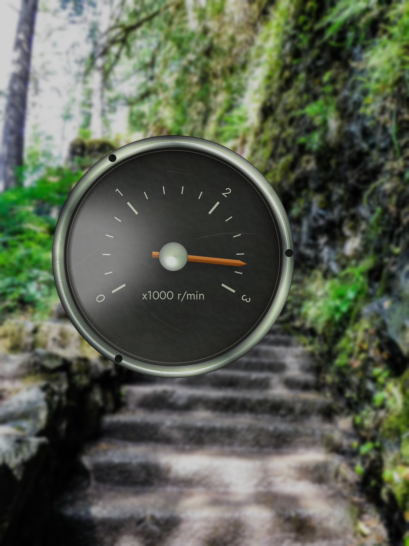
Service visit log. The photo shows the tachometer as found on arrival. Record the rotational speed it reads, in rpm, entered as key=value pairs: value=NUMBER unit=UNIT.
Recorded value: value=2700 unit=rpm
